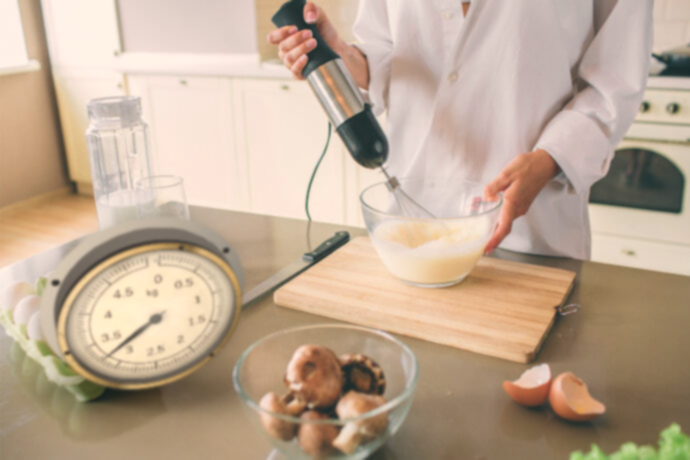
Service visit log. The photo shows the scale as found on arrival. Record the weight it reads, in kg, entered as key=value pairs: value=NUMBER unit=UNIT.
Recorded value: value=3.25 unit=kg
